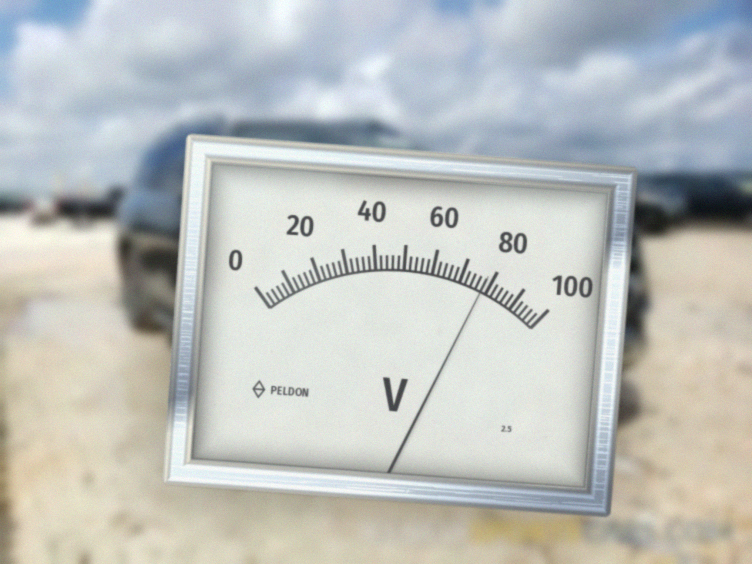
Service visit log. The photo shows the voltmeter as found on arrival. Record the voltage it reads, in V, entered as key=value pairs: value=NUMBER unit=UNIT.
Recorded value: value=78 unit=V
